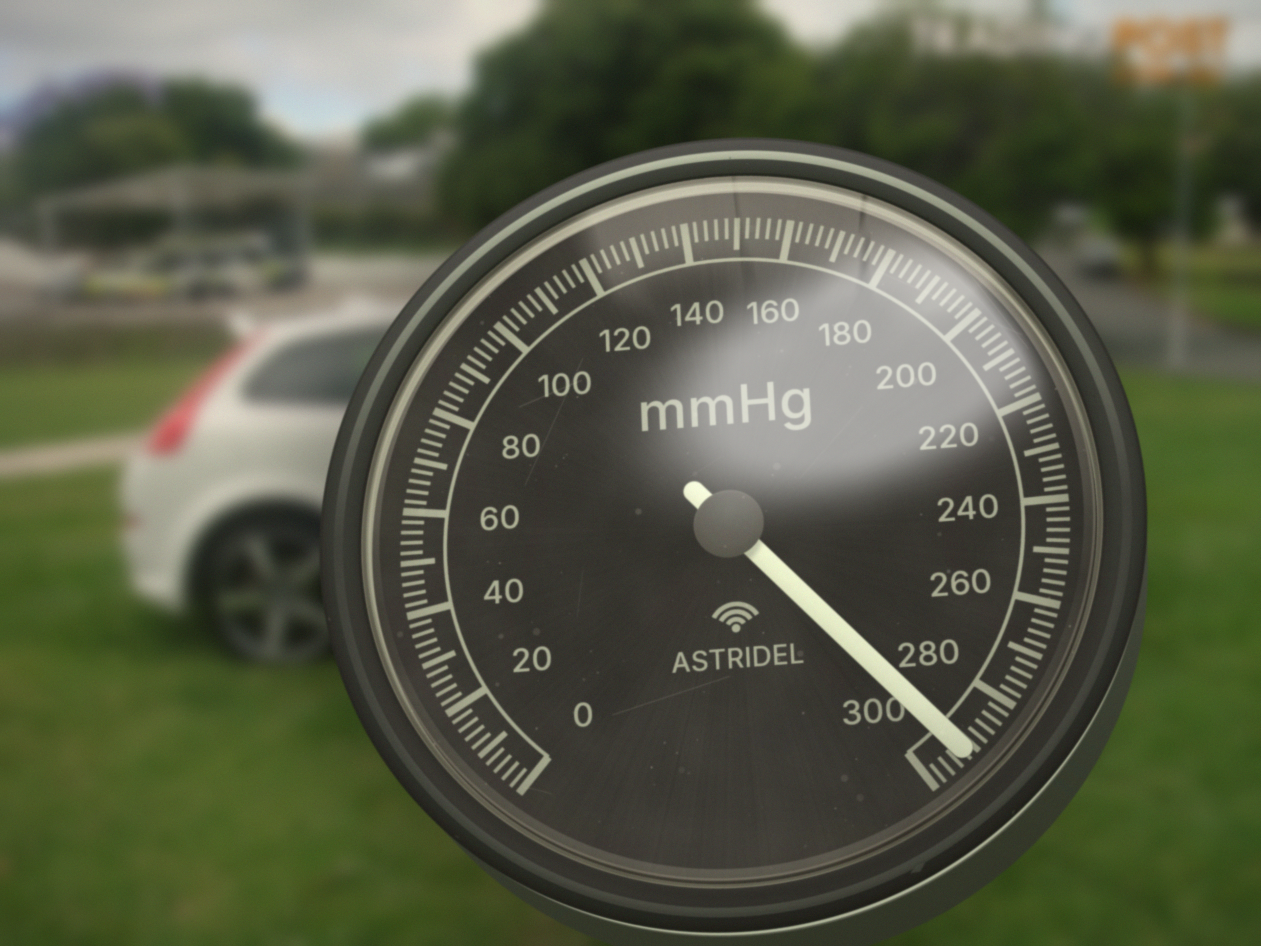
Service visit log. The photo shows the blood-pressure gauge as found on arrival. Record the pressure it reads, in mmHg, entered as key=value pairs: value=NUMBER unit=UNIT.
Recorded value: value=292 unit=mmHg
